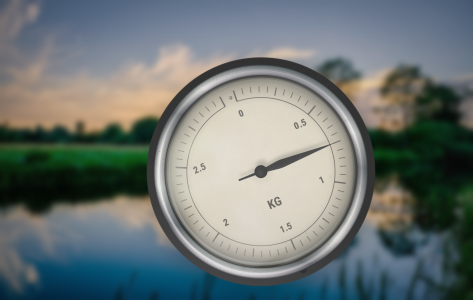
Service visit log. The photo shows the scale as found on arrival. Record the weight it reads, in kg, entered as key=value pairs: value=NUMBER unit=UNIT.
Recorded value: value=0.75 unit=kg
